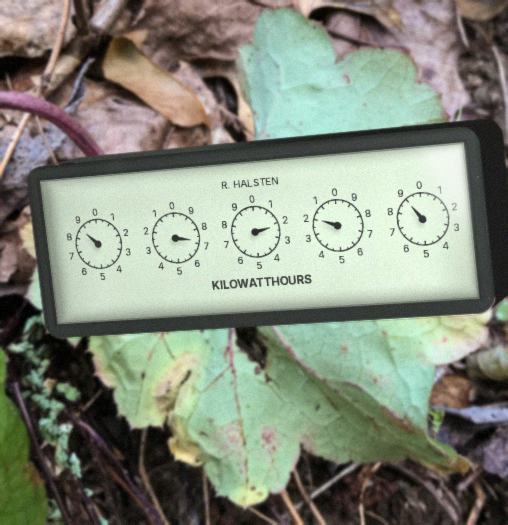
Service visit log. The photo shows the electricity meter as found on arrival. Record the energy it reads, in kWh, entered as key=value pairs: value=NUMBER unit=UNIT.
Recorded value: value=87219 unit=kWh
